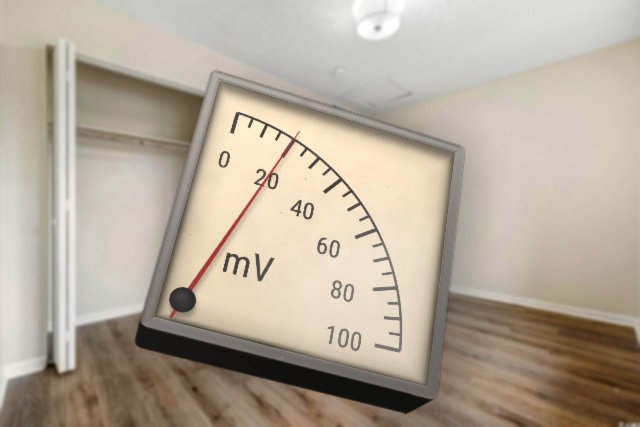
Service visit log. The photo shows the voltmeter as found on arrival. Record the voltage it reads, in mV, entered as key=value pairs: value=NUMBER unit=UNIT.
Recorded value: value=20 unit=mV
